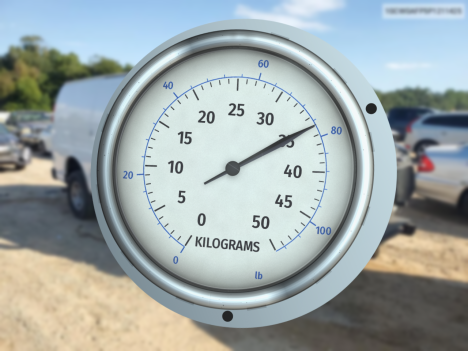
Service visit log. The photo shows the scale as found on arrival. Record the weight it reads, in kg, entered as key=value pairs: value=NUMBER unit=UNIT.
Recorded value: value=35 unit=kg
